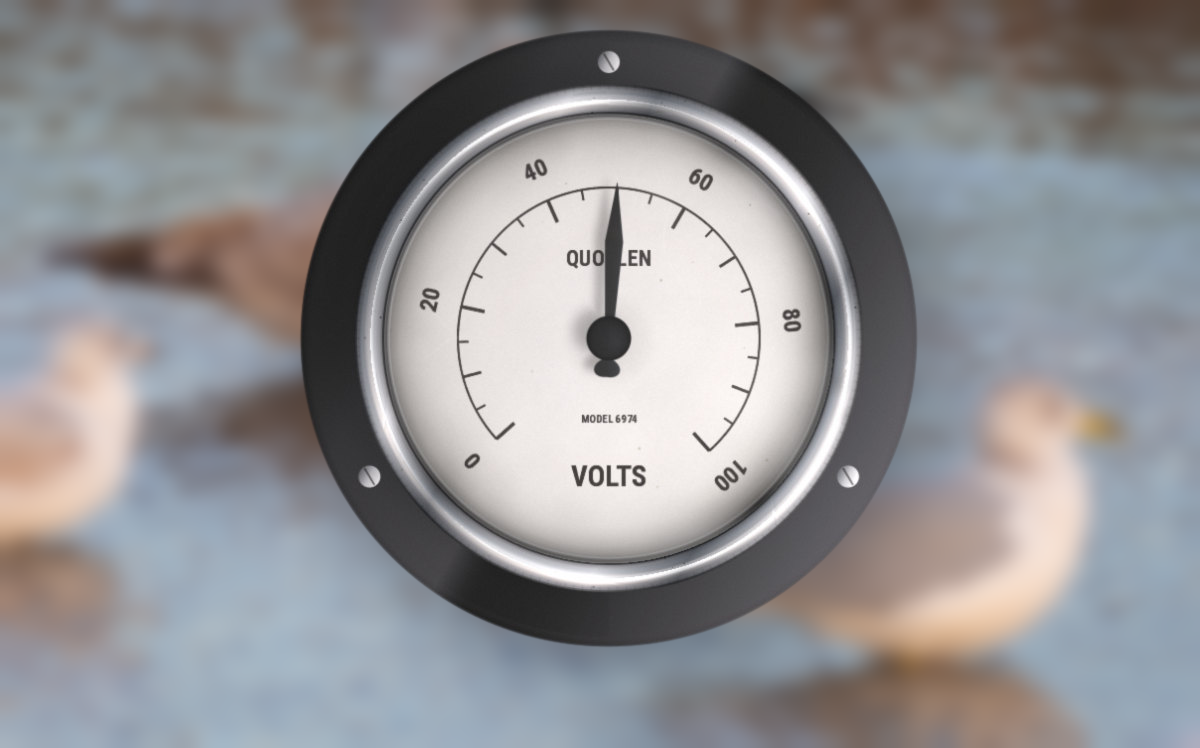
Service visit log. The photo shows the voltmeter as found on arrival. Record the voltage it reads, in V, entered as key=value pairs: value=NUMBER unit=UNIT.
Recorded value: value=50 unit=V
